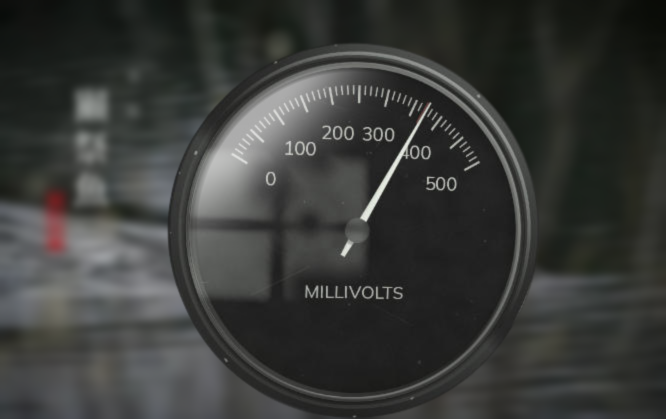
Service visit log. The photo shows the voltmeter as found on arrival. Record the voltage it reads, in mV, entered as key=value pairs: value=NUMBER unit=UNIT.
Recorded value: value=370 unit=mV
